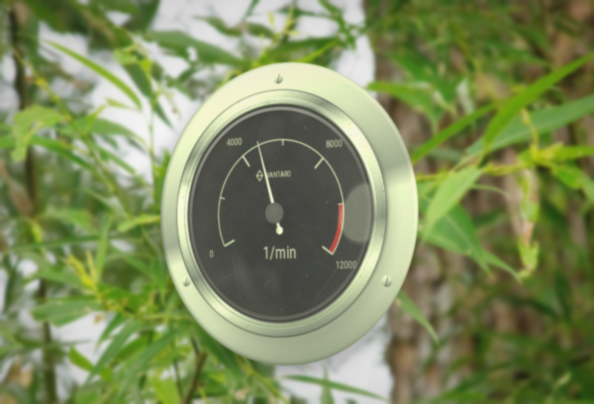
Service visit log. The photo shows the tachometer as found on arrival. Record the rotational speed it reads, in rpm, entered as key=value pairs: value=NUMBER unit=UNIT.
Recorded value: value=5000 unit=rpm
